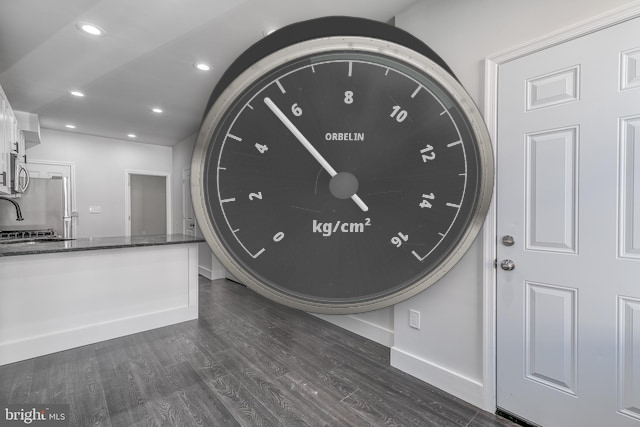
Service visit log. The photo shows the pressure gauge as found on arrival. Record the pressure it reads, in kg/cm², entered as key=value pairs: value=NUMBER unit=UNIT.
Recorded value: value=5.5 unit=kg/cm²
